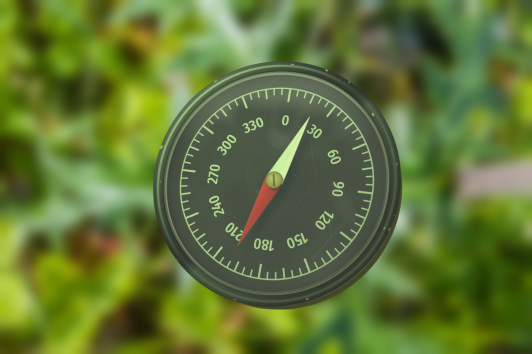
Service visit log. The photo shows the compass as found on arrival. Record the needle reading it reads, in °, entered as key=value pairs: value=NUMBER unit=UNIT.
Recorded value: value=200 unit=°
